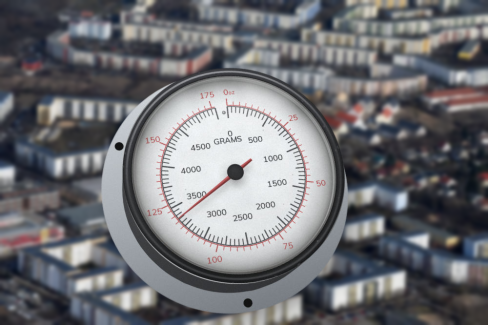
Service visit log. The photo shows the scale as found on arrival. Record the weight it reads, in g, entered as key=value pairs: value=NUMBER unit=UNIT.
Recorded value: value=3350 unit=g
